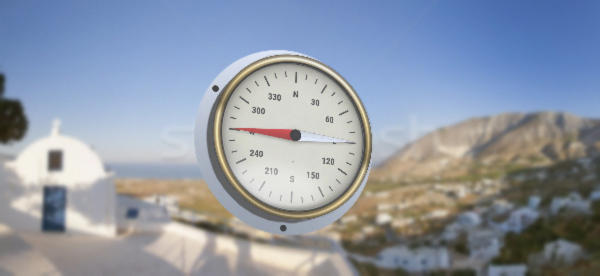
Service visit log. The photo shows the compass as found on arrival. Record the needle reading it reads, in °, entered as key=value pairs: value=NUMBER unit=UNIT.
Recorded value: value=270 unit=°
